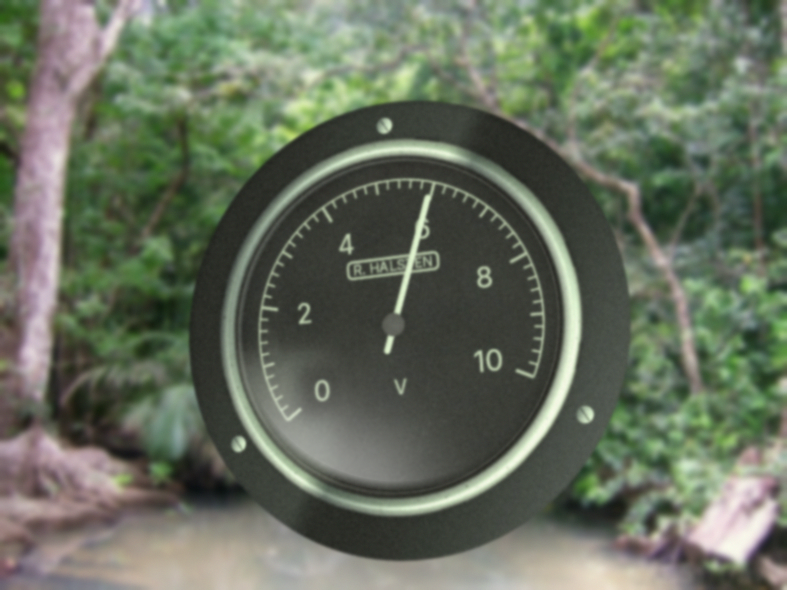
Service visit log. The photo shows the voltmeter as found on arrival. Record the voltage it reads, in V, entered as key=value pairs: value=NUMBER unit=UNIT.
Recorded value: value=6 unit=V
